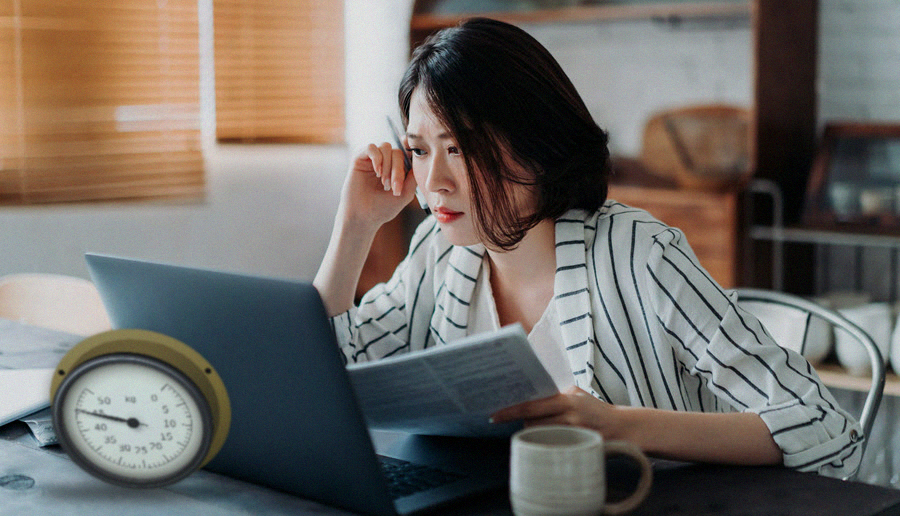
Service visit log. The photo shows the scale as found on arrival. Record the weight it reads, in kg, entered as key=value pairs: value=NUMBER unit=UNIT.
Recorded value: value=45 unit=kg
